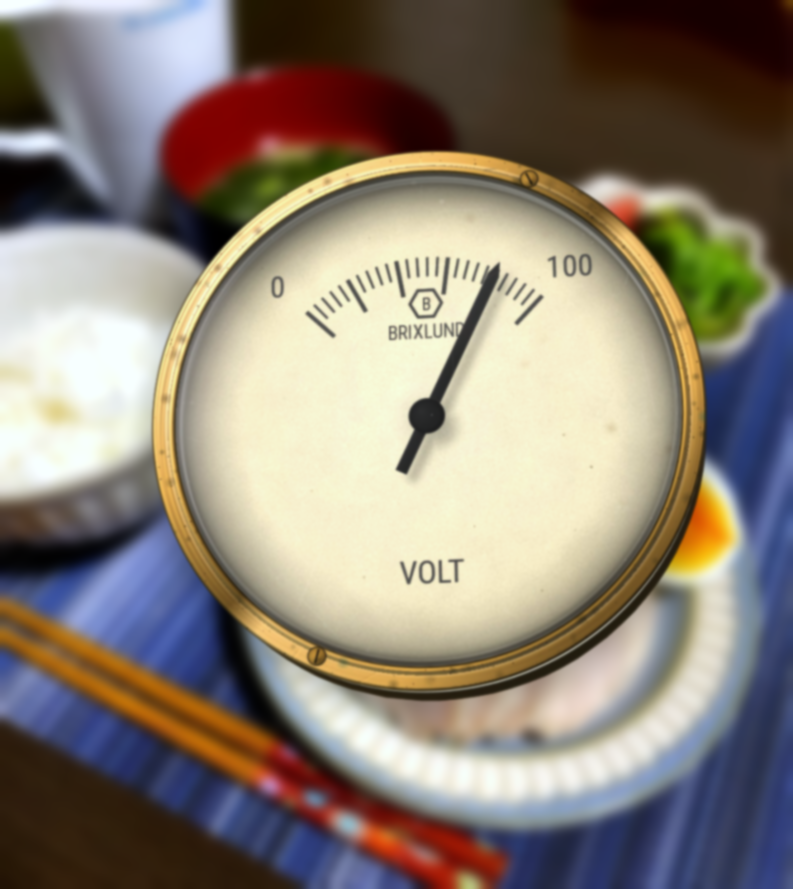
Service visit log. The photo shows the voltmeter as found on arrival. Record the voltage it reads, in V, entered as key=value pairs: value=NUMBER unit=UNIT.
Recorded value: value=80 unit=V
